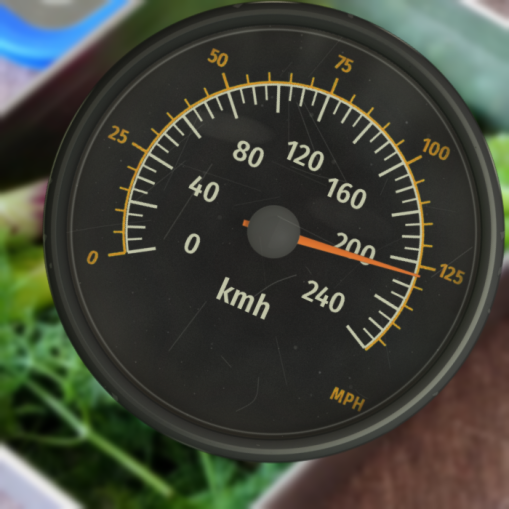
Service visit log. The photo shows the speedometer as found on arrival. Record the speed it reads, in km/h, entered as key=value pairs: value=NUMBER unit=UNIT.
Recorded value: value=205 unit=km/h
